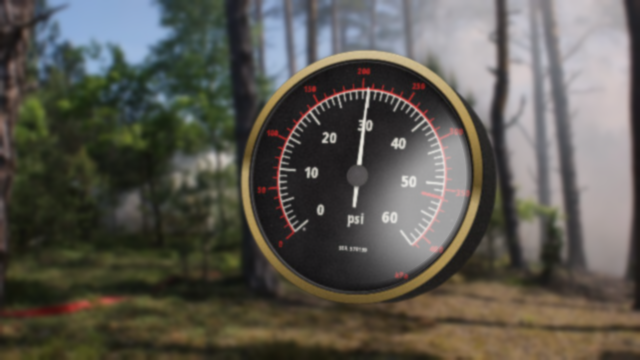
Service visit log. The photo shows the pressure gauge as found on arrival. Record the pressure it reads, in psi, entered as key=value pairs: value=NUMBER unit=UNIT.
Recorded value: value=30 unit=psi
